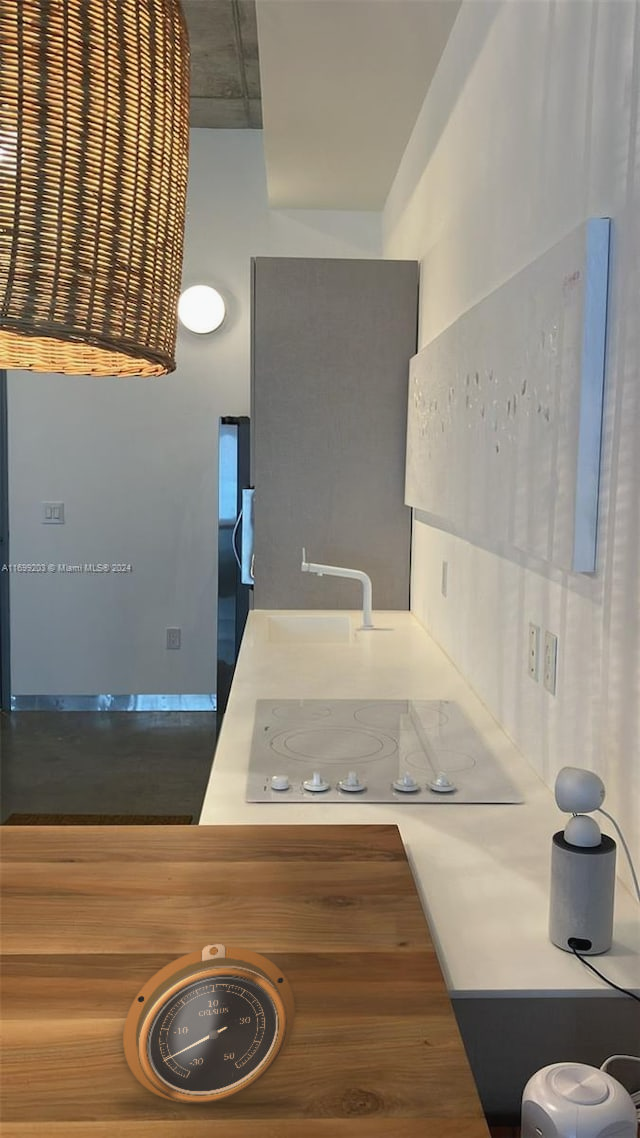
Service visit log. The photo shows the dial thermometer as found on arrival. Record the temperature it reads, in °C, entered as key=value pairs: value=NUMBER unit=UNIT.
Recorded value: value=-20 unit=°C
